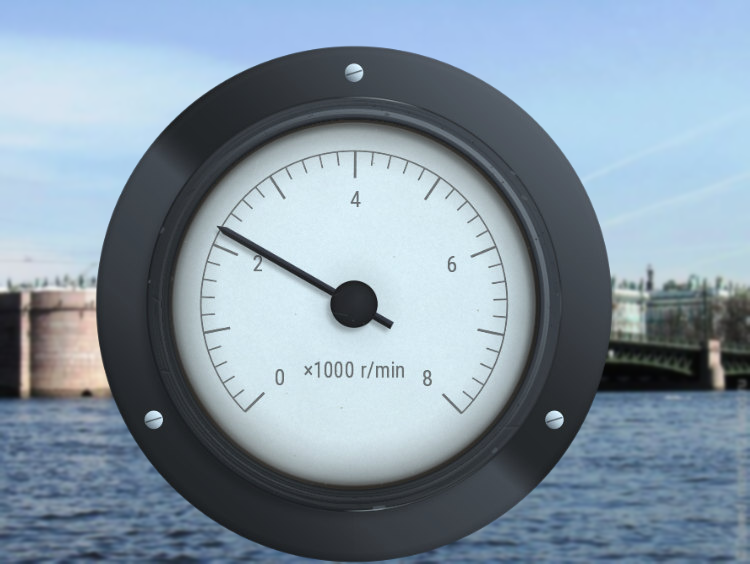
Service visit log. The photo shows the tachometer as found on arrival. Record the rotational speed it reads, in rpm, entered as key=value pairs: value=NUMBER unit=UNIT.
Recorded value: value=2200 unit=rpm
